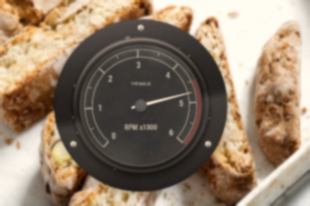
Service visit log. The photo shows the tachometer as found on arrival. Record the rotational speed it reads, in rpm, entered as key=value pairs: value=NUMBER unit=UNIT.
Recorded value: value=4750 unit=rpm
